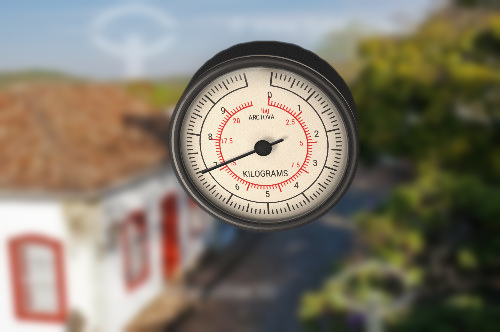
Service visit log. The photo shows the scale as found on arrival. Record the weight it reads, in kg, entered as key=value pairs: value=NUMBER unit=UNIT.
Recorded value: value=7 unit=kg
